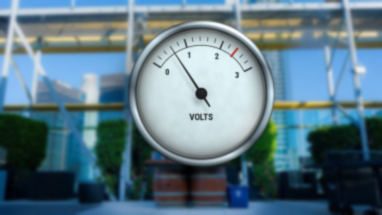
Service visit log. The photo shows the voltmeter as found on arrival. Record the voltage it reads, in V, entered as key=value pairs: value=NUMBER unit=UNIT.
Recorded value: value=0.6 unit=V
